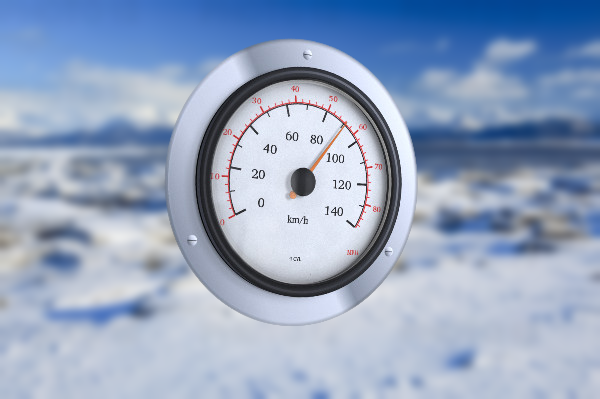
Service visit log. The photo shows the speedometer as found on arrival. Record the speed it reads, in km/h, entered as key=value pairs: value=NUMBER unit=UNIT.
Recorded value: value=90 unit=km/h
